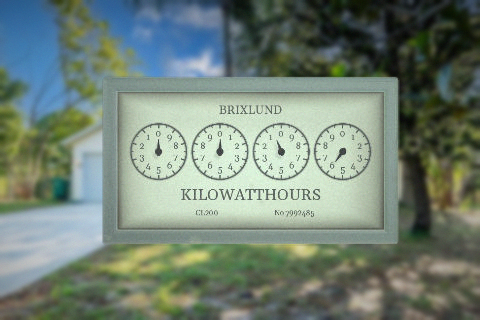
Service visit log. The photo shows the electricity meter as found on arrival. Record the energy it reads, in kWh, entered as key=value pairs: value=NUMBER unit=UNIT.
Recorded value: value=6 unit=kWh
